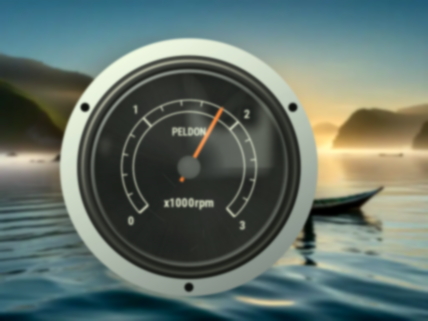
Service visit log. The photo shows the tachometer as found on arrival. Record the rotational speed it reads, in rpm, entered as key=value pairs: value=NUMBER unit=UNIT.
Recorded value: value=1800 unit=rpm
